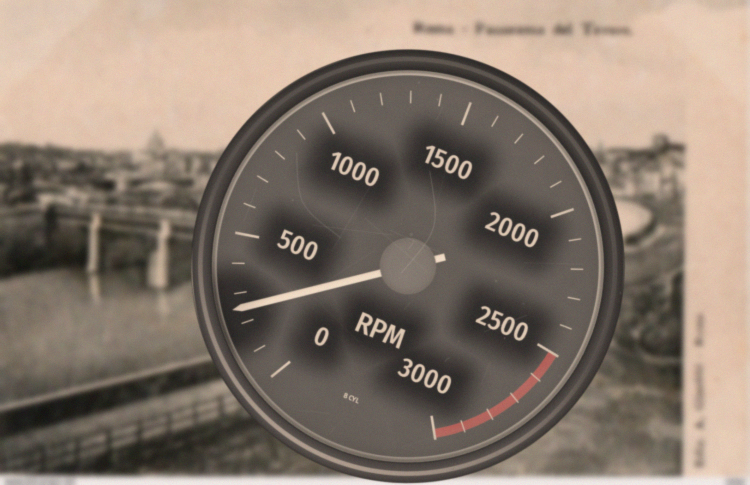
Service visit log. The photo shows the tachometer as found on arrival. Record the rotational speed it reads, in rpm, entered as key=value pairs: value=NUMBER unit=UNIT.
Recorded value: value=250 unit=rpm
